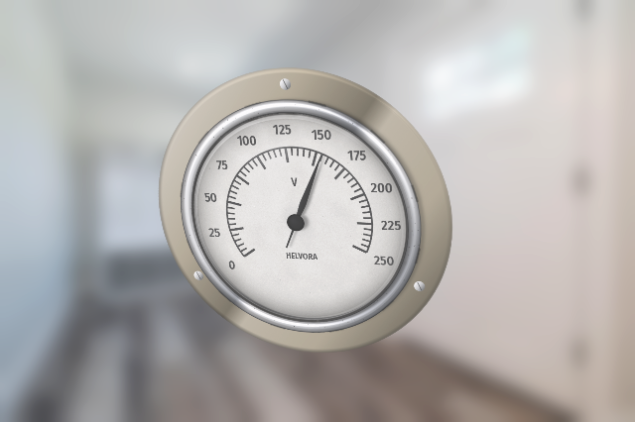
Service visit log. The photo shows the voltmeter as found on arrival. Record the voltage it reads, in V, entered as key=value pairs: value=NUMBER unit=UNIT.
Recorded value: value=155 unit=V
